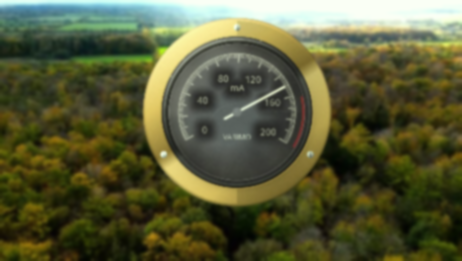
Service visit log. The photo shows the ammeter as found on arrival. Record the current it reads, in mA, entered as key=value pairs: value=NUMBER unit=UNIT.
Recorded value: value=150 unit=mA
